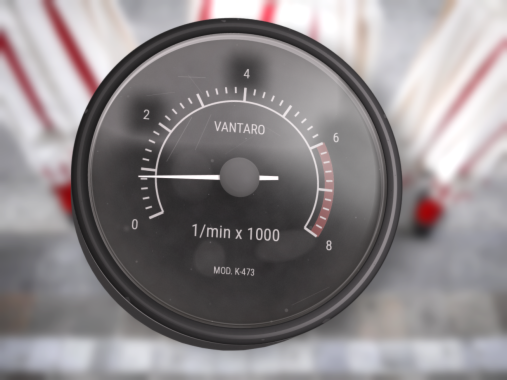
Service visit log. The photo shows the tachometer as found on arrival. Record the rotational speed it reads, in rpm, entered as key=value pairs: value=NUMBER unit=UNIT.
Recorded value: value=800 unit=rpm
